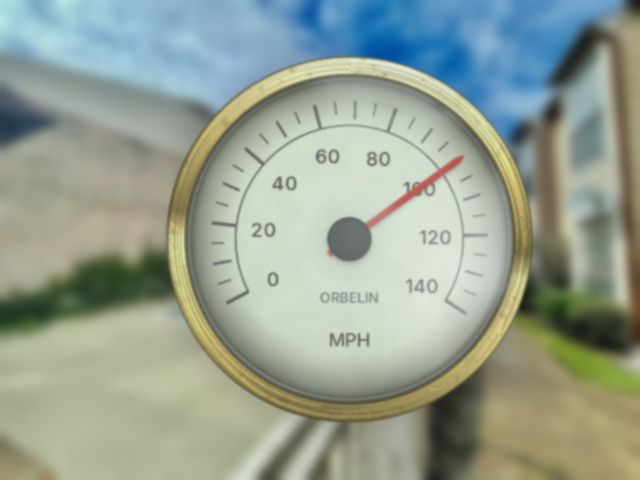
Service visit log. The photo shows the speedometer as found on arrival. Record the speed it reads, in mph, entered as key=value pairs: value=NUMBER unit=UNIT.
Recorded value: value=100 unit=mph
